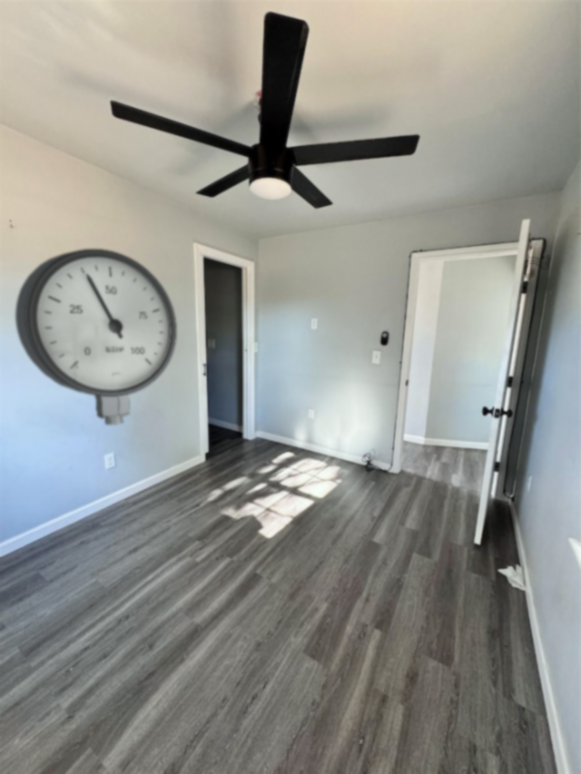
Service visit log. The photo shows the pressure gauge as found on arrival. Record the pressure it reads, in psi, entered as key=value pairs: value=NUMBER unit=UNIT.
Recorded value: value=40 unit=psi
